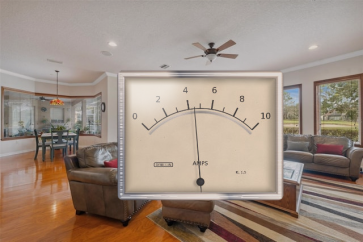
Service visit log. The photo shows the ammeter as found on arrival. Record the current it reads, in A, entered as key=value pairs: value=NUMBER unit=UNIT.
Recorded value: value=4.5 unit=A
